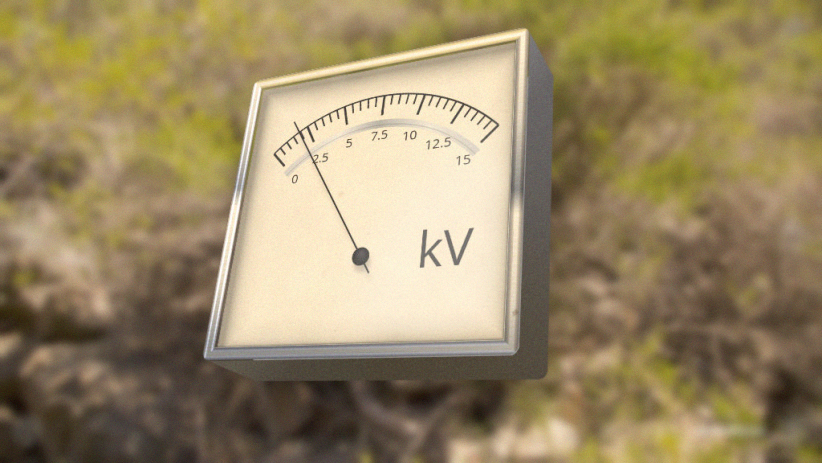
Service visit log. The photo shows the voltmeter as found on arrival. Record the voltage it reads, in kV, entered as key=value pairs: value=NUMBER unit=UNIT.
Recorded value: value=2 unit=kV
